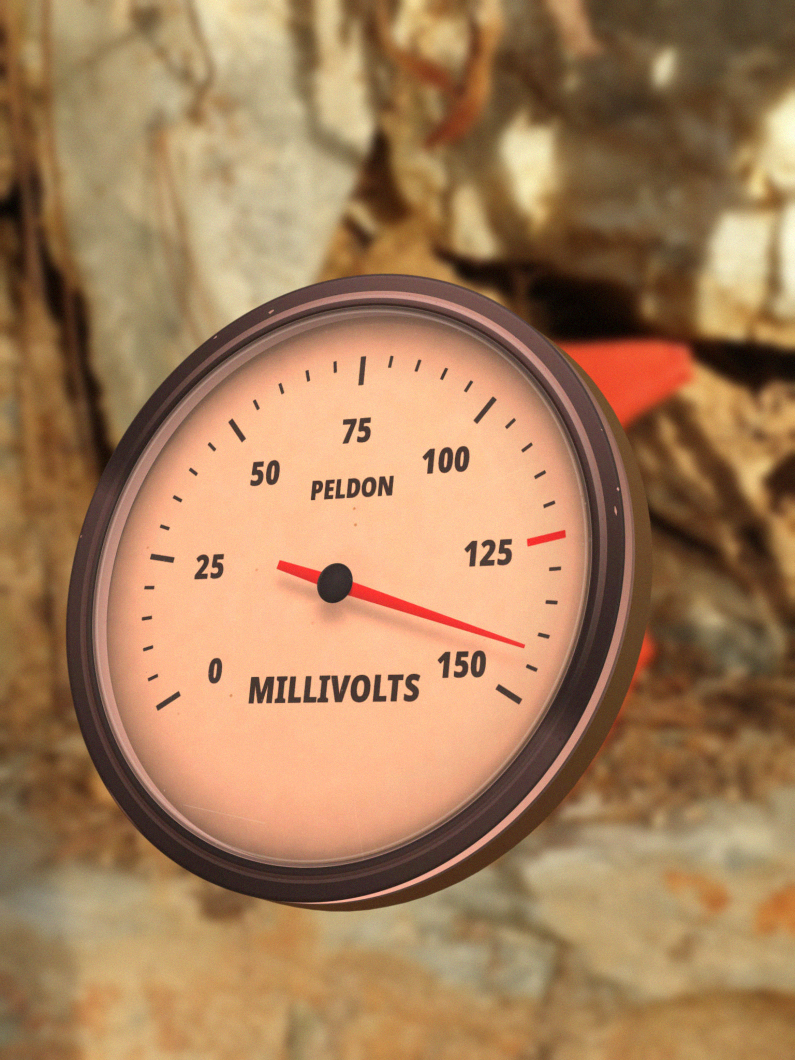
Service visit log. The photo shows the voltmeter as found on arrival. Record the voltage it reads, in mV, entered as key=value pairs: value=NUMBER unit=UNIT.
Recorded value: value=142.5 unit=mV
